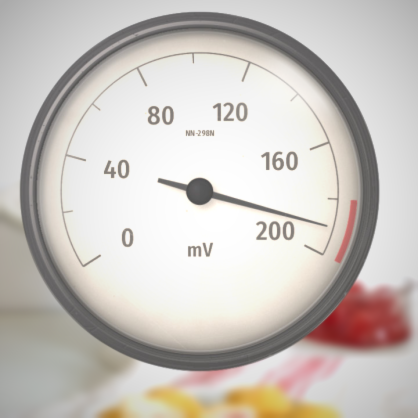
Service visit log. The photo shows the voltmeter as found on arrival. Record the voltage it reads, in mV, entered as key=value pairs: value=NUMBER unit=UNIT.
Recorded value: value=190 unit=mV
